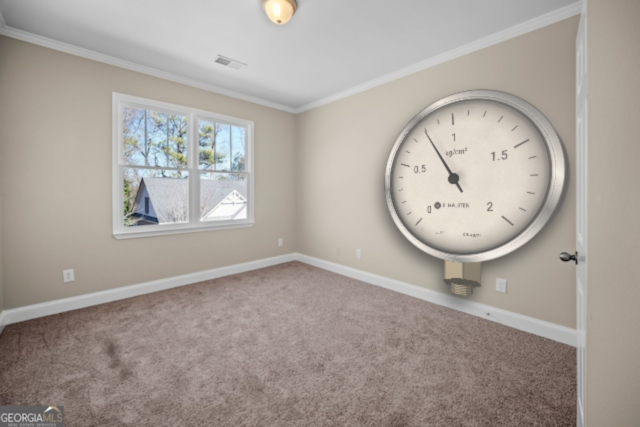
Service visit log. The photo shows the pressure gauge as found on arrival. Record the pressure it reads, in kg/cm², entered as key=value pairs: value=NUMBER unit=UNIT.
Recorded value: value=0.8 unit=kg/cm²
